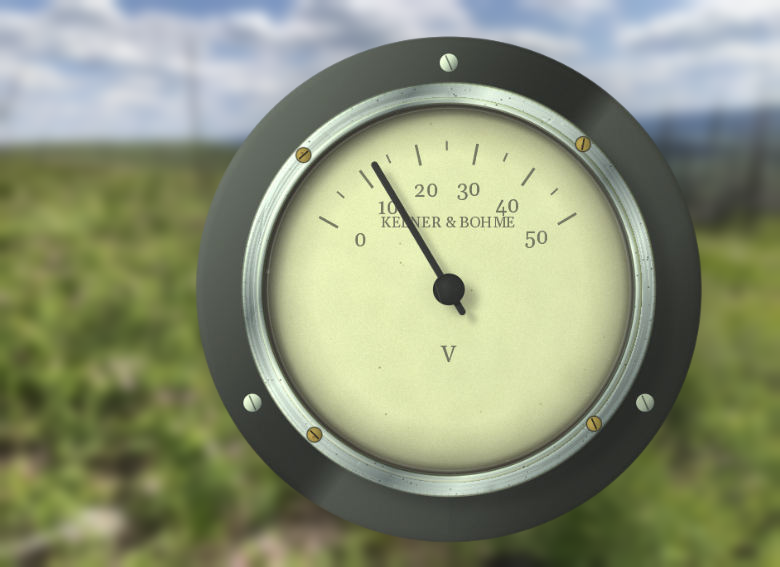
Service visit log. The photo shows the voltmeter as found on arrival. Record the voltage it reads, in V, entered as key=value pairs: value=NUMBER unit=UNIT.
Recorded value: value=12.5 unit=V
